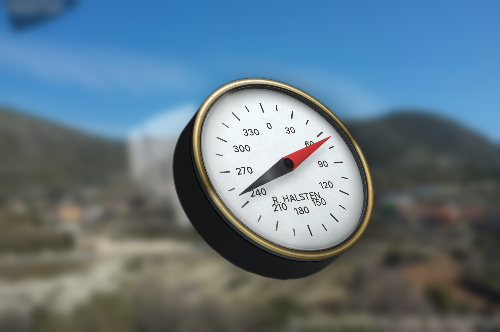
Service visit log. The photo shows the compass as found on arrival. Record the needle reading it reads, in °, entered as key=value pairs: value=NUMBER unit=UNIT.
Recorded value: value=67.5 unit=°
